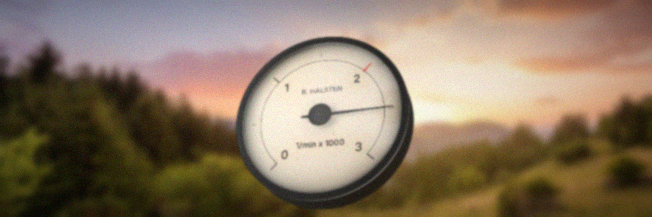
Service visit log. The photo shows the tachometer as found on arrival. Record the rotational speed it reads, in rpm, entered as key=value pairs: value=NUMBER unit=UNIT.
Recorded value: value=2500 unit=rpm
